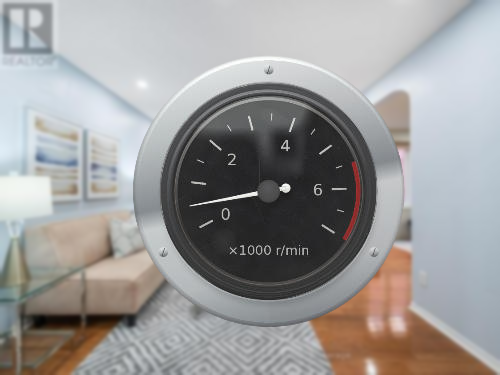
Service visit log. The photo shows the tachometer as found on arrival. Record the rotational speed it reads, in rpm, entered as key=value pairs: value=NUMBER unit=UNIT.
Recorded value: value=500 unit=rpm
